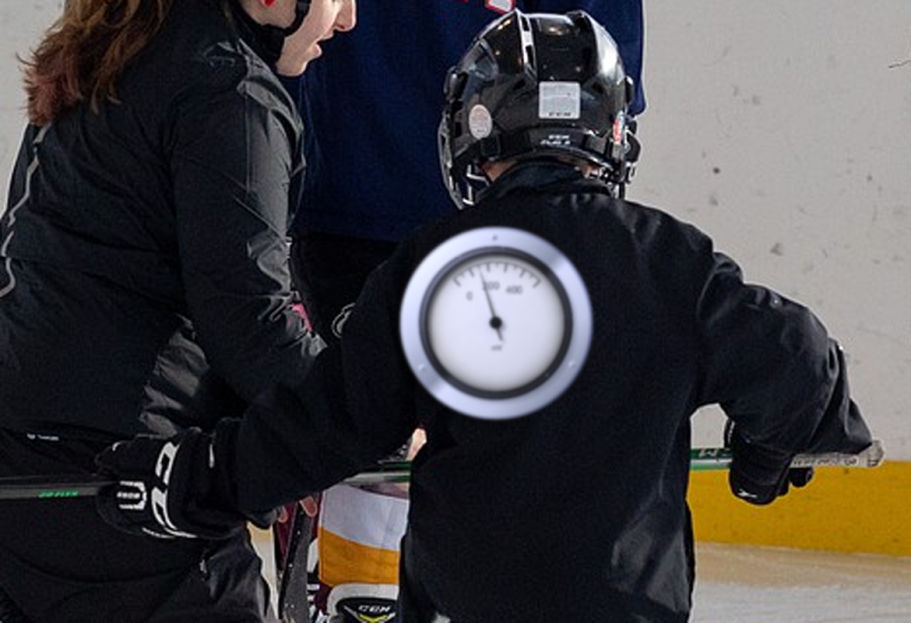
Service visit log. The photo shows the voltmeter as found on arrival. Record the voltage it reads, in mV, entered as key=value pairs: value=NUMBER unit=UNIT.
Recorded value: value=150 unit=mV
